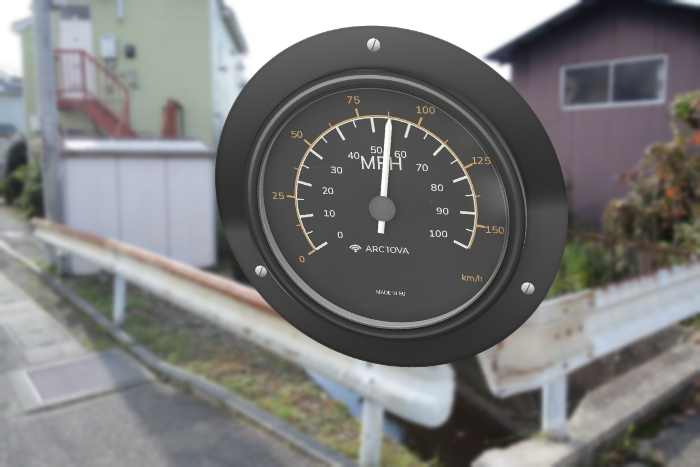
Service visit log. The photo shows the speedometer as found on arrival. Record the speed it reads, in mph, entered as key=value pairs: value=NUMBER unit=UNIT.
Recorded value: value=55 unit=mph
